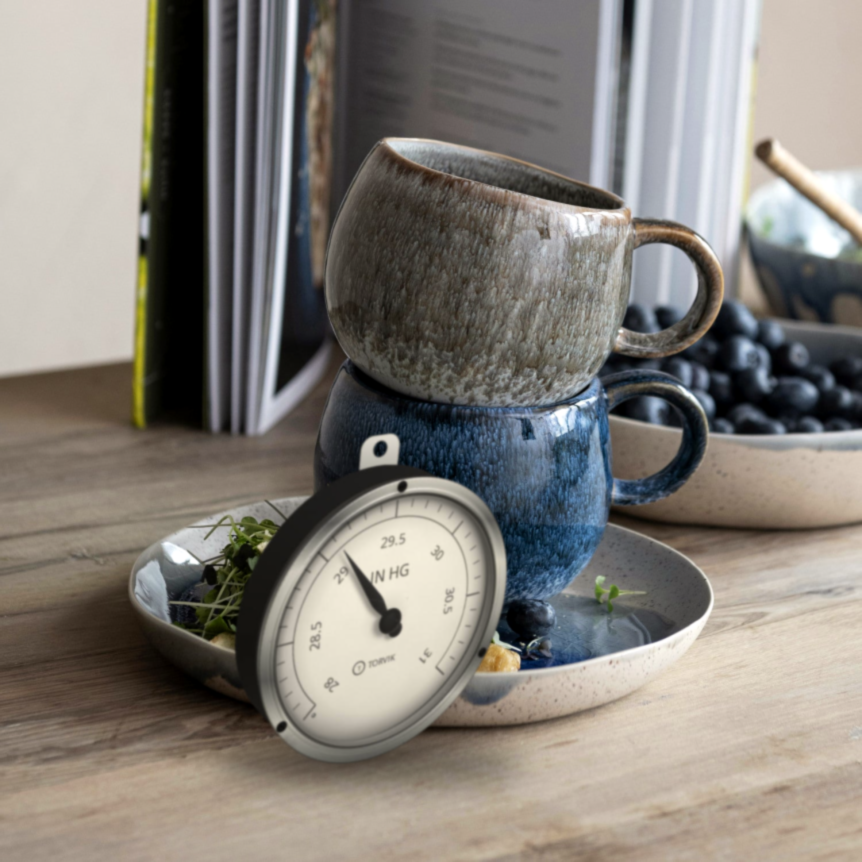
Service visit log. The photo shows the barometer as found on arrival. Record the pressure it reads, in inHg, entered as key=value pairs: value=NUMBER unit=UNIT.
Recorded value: value=29.1 unit=inHg
